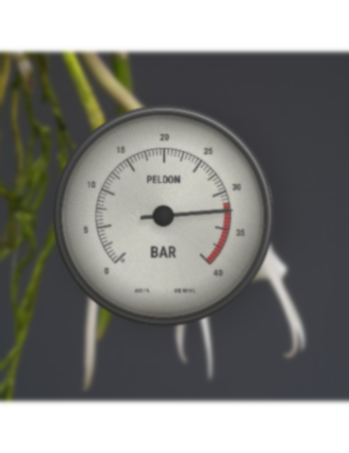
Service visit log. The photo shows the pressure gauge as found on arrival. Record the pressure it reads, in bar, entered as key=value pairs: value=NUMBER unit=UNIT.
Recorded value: value=32.5 unit=bar
